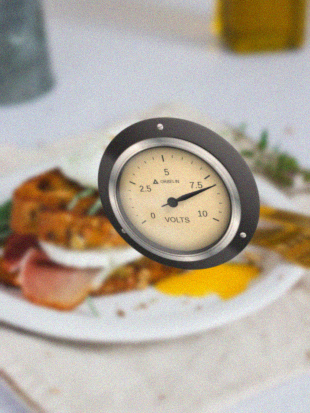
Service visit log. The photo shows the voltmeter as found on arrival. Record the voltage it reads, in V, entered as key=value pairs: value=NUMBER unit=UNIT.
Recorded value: value=8 unit=V
